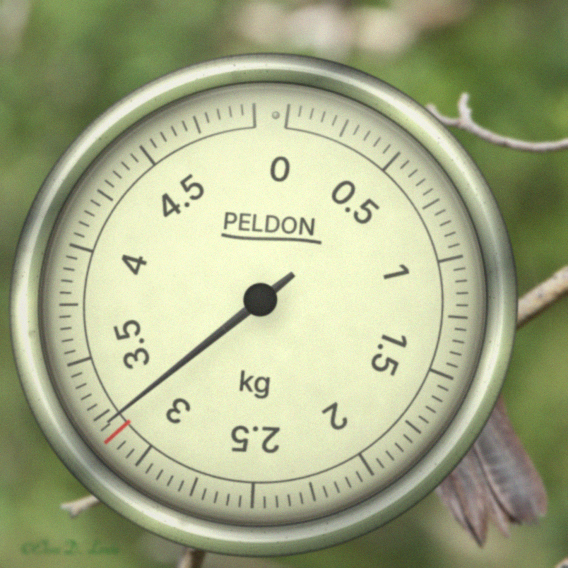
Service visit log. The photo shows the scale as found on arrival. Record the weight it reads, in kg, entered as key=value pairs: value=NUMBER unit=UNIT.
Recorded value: value=3.2 unit=kg
